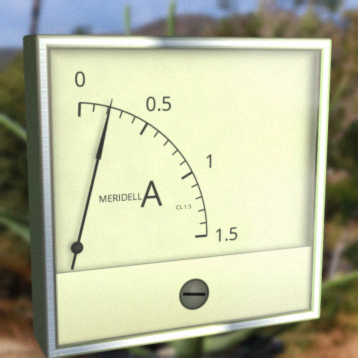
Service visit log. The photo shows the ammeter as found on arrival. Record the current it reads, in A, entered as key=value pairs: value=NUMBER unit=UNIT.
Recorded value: value=0.2 unit=A
